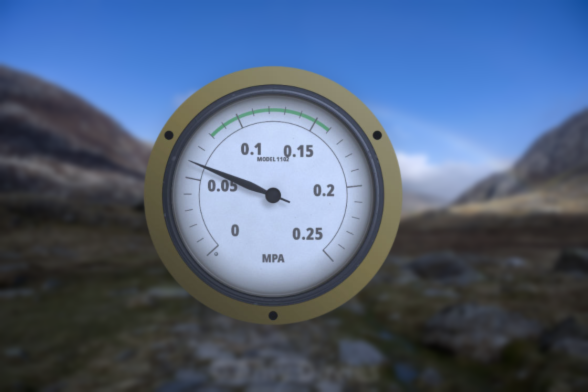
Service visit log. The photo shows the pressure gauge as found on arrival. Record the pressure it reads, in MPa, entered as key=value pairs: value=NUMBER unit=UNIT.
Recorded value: value=0.06 unit=MPa
